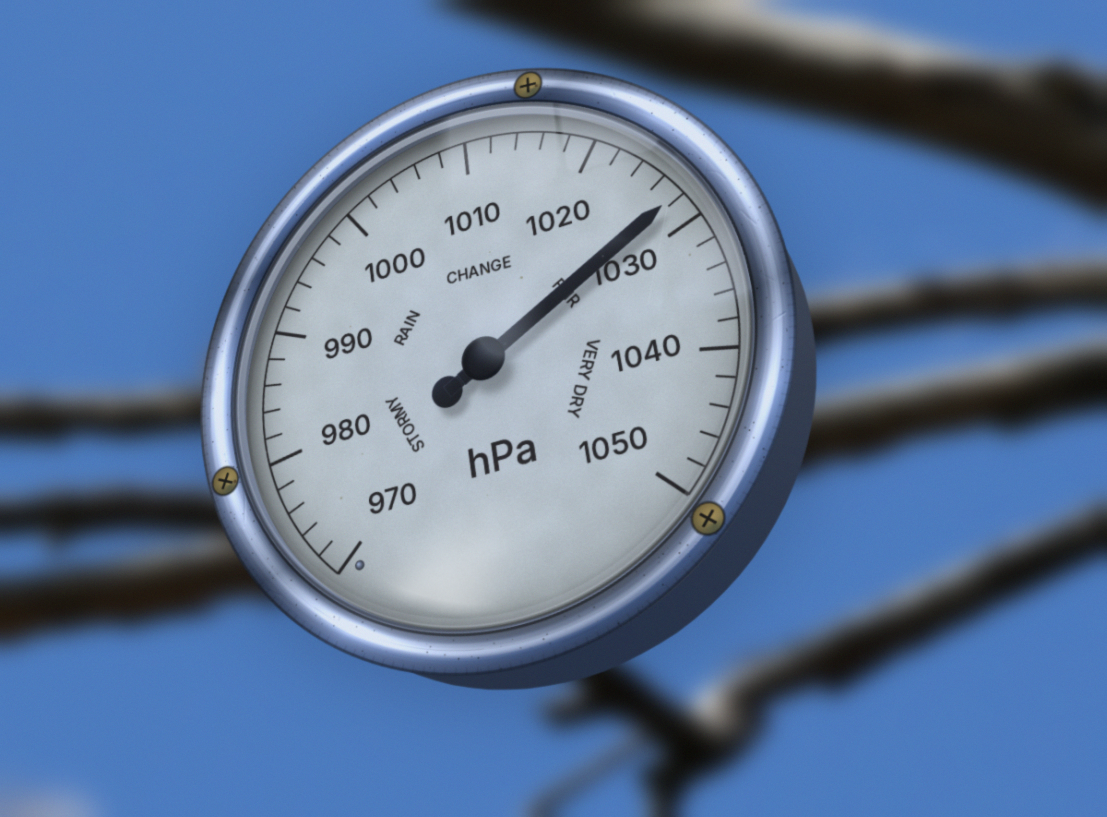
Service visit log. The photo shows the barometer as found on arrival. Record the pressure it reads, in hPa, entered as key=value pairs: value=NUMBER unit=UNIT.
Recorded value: value=1028 unit=hPa
